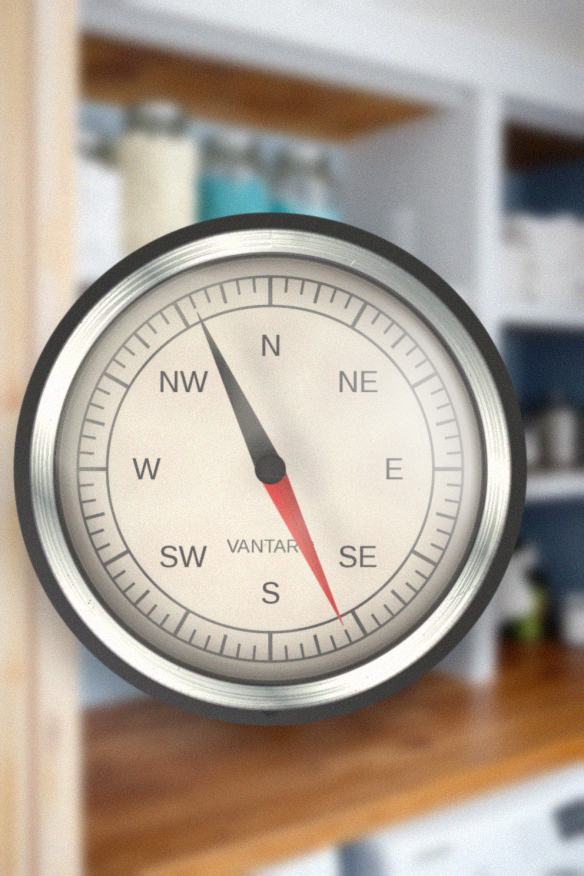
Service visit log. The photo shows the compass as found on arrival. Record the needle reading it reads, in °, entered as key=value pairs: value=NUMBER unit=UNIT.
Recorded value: value=155 unit=°
